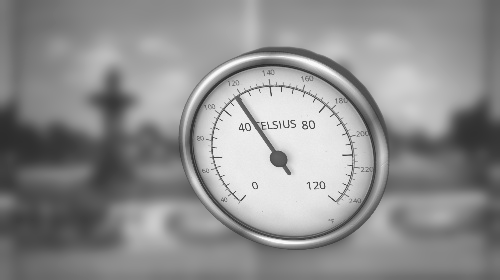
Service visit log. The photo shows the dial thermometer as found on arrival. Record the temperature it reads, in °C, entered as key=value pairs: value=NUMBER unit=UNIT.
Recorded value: value=48 unit=°C
